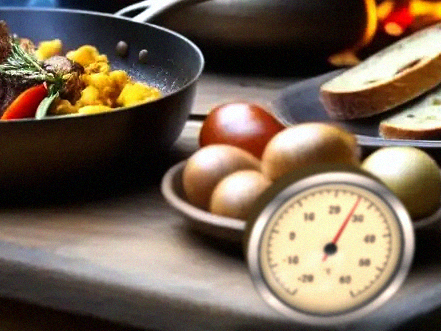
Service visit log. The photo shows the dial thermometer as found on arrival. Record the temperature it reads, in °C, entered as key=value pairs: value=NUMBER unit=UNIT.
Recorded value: value=26 unit=°C
